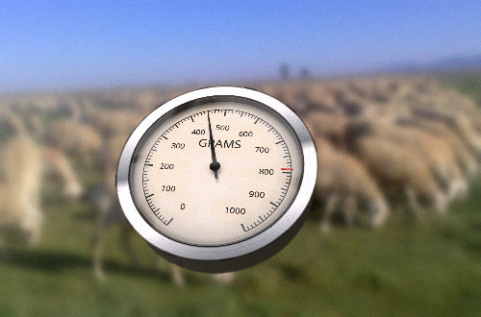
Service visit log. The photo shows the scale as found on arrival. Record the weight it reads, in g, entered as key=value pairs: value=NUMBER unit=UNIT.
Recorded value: value=450 unit=g
